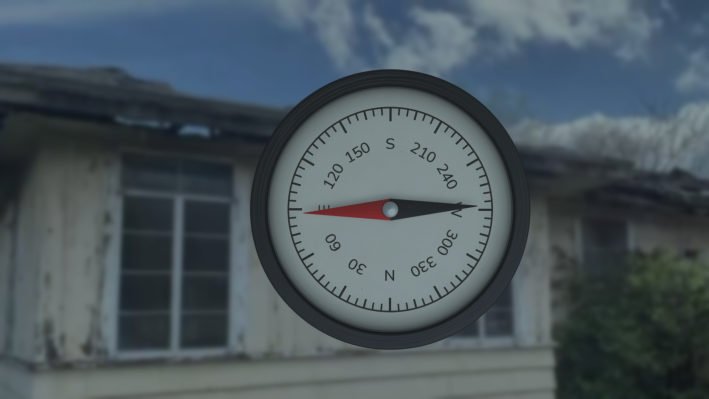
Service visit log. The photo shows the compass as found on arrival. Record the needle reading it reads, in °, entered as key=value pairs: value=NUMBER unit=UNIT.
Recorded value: value=87.5 unit=°
